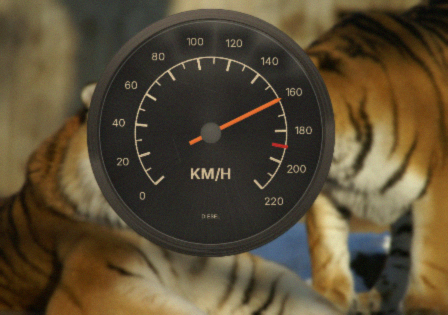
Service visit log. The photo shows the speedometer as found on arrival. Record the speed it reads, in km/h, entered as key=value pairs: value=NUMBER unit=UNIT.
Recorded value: value=160 unit=km/h
